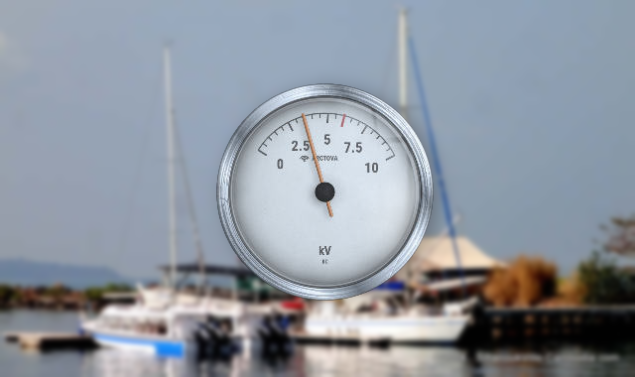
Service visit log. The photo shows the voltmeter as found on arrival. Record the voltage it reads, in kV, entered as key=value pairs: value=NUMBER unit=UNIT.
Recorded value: value=3.5 unit=kV
